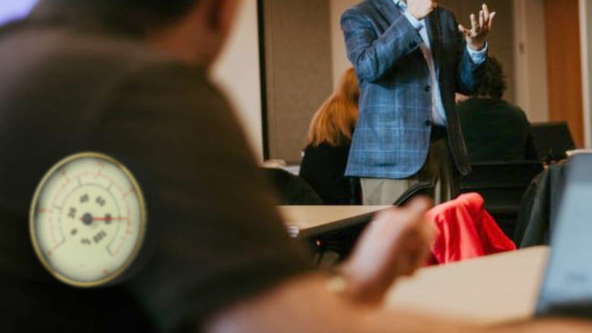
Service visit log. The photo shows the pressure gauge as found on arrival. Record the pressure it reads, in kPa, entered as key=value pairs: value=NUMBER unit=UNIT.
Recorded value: value=80 unit=kPa
